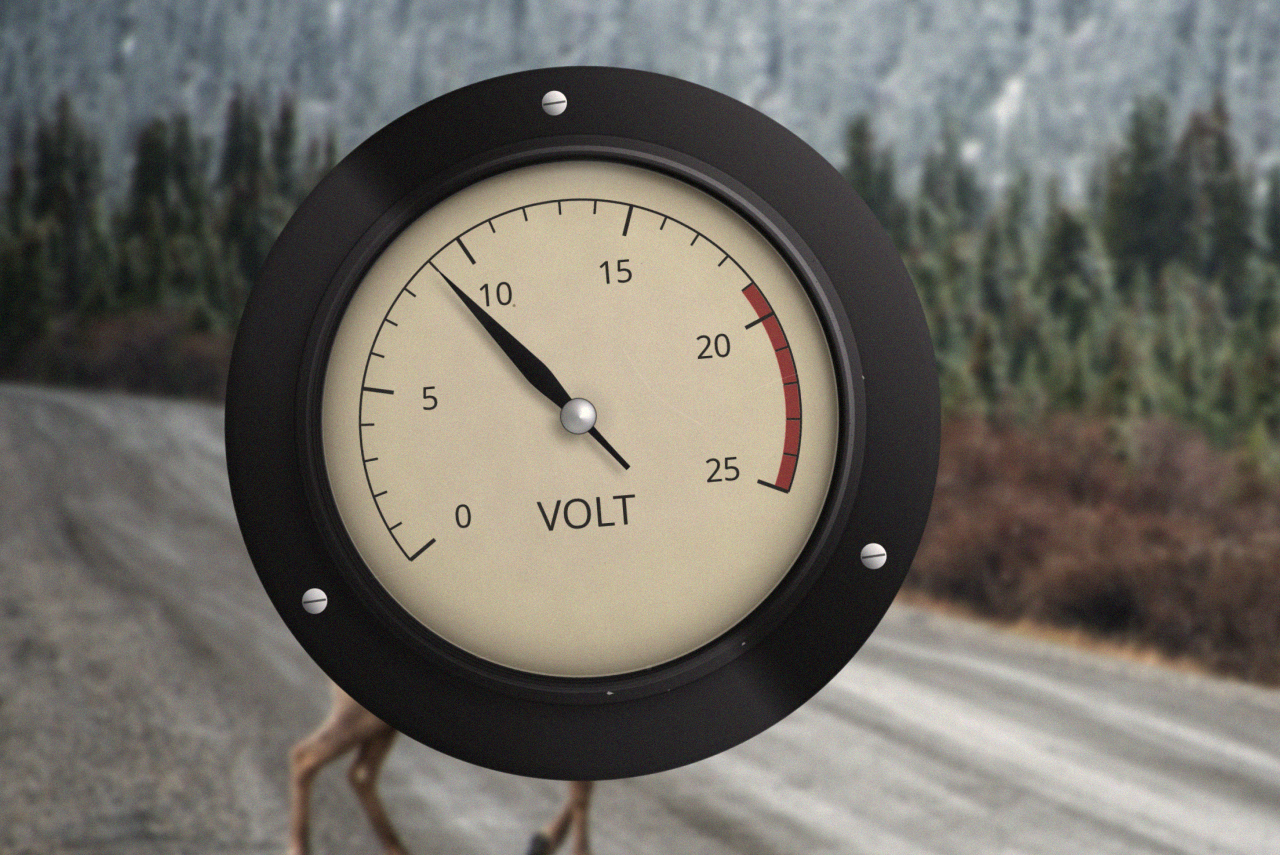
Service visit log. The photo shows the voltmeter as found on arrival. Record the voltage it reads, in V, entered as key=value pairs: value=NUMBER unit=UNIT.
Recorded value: value=9 unit=V
